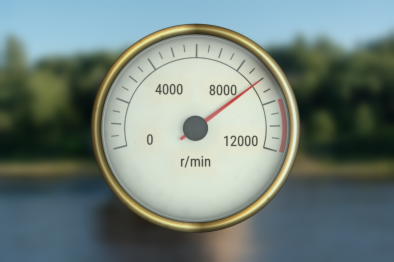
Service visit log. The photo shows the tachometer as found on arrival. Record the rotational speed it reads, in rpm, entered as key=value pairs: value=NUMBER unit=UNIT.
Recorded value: value=9000 unit=rpm
